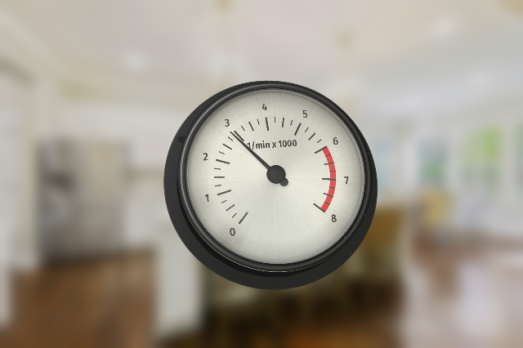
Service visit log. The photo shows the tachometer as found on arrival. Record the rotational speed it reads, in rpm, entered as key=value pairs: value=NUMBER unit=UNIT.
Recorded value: value=2875 unit=rpm
